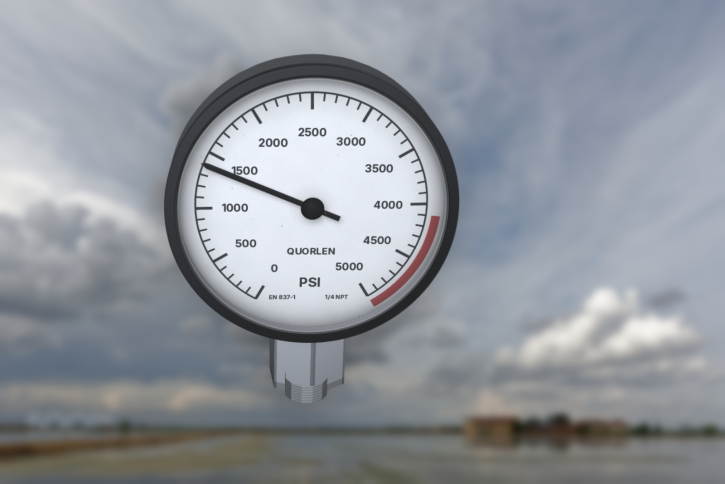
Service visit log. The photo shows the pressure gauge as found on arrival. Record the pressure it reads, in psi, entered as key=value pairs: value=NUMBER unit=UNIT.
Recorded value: value=1400 unit=psi
